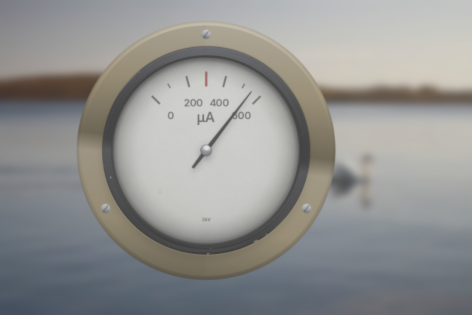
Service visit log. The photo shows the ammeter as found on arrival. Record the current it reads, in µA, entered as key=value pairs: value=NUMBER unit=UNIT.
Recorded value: value=550 unit=µA
